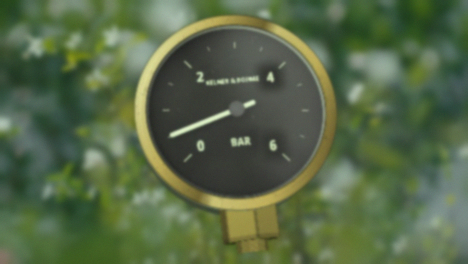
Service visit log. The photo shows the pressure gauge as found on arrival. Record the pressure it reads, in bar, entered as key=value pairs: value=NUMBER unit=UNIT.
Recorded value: value=0.5 unit=bar
